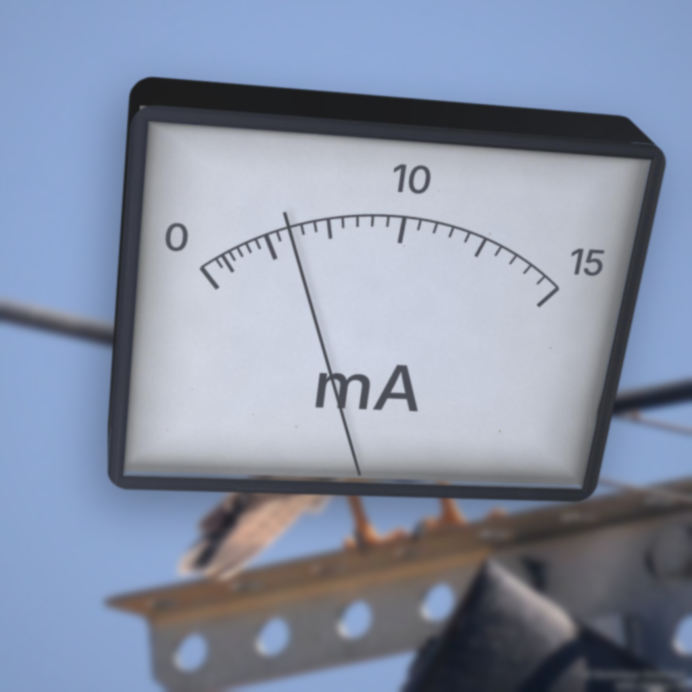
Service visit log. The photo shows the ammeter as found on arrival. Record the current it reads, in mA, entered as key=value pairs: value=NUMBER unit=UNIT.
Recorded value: value=6 unit=mA
